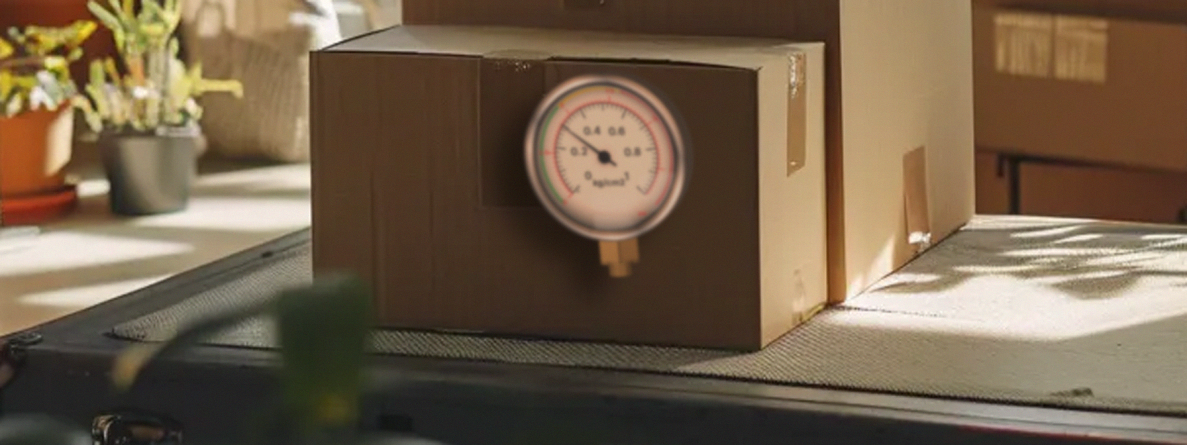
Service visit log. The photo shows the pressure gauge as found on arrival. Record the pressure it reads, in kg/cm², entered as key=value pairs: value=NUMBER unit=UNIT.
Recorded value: value=0.3 unit=kg/cm²
